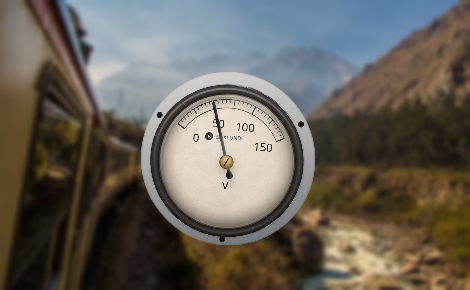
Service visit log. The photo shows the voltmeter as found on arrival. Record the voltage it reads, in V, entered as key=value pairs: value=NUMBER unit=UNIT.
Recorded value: value=50 unit=V
